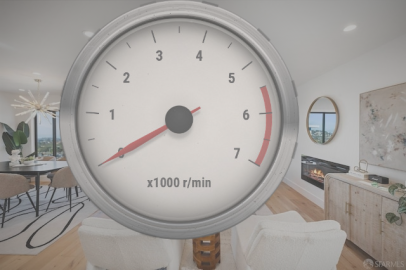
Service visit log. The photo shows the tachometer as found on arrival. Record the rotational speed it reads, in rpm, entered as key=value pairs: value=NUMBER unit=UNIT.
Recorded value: value=0 unit=rpm
